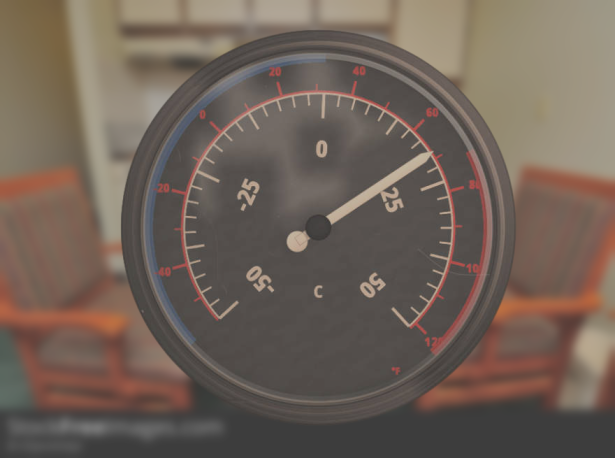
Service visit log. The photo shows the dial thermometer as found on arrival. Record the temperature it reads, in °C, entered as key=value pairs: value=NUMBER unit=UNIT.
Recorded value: value=20 unit=°C
